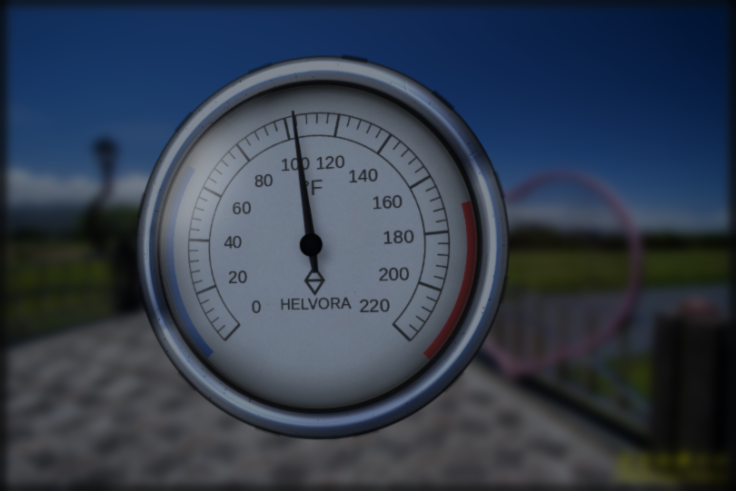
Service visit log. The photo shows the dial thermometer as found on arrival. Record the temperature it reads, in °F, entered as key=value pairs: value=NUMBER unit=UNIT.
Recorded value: value=104 unit=°F
